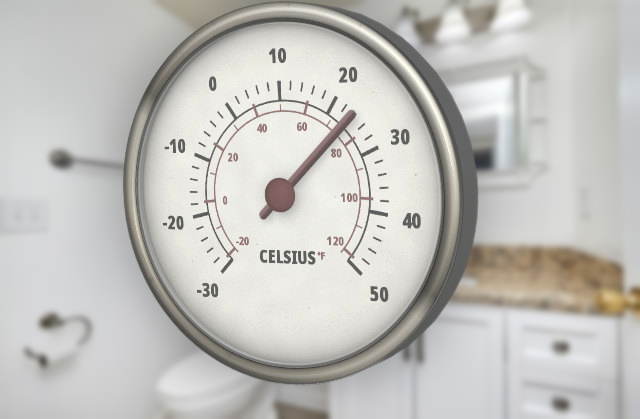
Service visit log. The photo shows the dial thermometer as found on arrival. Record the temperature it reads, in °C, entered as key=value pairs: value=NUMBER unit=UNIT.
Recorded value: value=24 unit=°C
